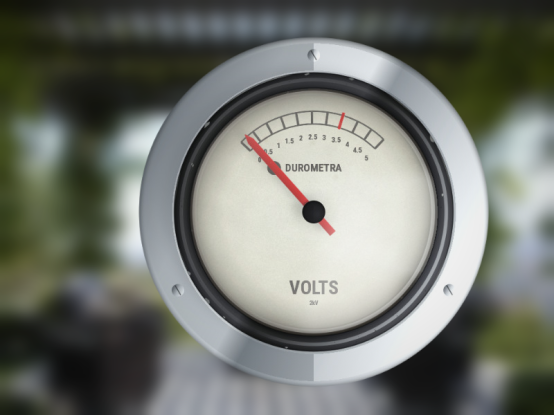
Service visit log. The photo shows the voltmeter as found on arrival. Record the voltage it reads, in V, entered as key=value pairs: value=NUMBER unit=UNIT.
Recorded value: value=0.25 unit=V
